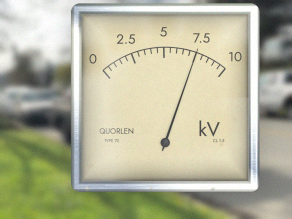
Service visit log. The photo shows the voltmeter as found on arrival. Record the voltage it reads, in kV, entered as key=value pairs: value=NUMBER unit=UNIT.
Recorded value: value=7.5 unit=kV
